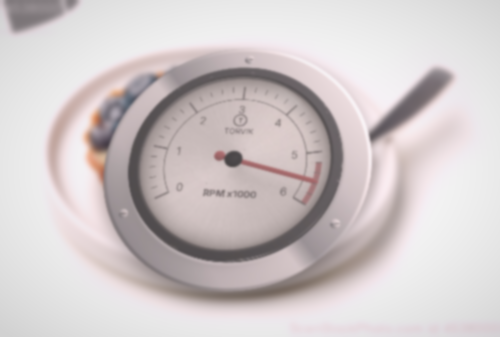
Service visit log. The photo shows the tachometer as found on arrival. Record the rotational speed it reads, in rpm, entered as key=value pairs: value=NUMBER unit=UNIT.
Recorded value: value=5600 unit=rpm
